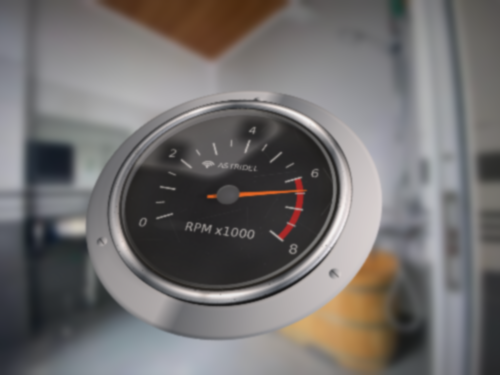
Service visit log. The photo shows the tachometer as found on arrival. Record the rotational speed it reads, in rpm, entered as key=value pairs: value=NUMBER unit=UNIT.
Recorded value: value=6500 unit=rpm
